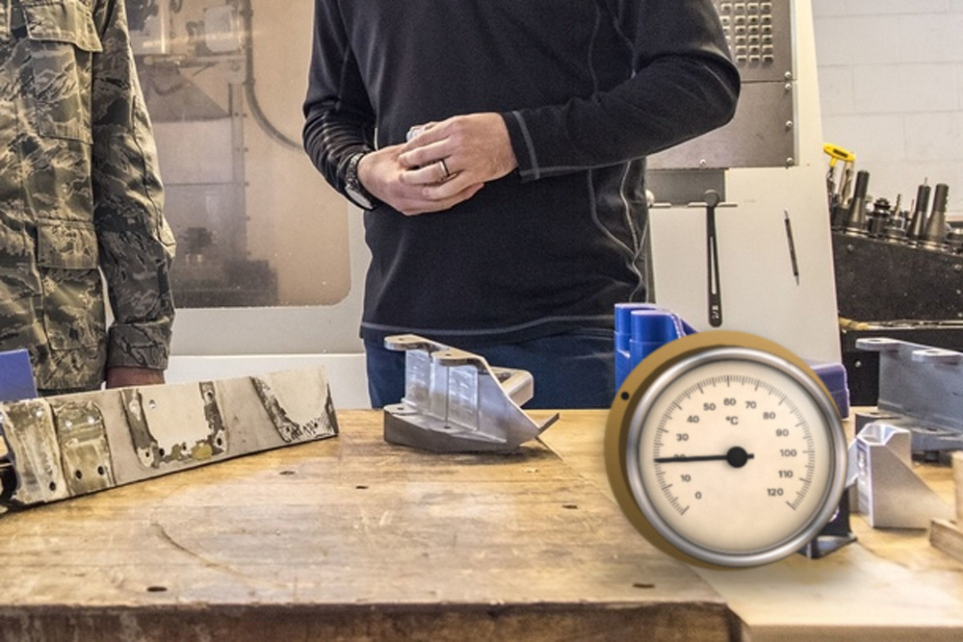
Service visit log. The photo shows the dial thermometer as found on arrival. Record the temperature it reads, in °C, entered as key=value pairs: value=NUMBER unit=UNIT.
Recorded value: value=20 unit=°C
